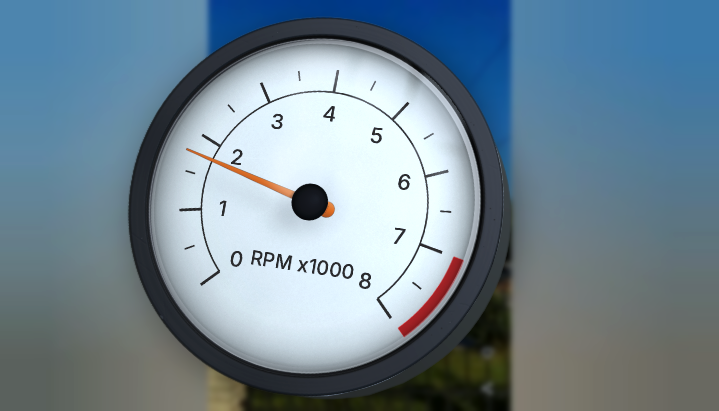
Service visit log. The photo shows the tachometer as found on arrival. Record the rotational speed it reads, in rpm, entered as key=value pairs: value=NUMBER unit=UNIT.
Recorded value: value=1750 unit=rpm
